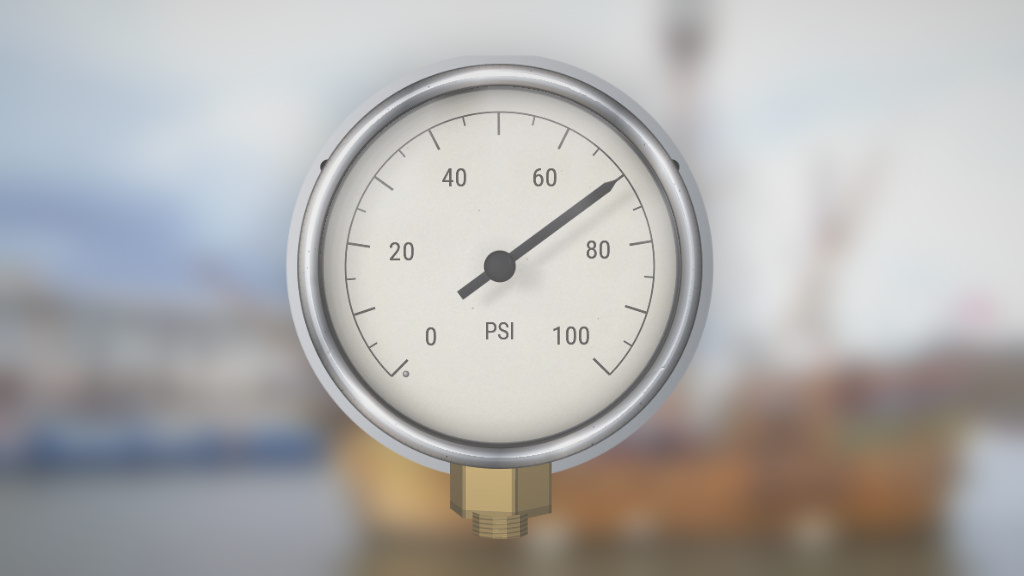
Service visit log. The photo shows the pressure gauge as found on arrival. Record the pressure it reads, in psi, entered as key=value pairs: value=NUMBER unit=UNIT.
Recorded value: value=70 unit=psi
